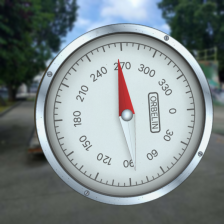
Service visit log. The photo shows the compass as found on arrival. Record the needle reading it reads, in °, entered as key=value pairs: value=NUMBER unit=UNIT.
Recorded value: value=265 unit=°
